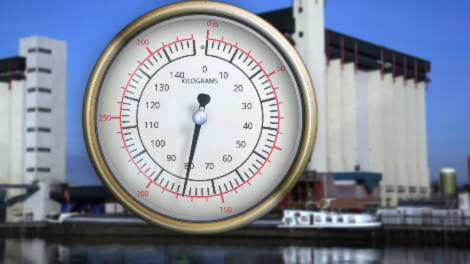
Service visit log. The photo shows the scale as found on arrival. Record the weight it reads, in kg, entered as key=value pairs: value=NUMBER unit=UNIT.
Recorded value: value=80 unit=kg
